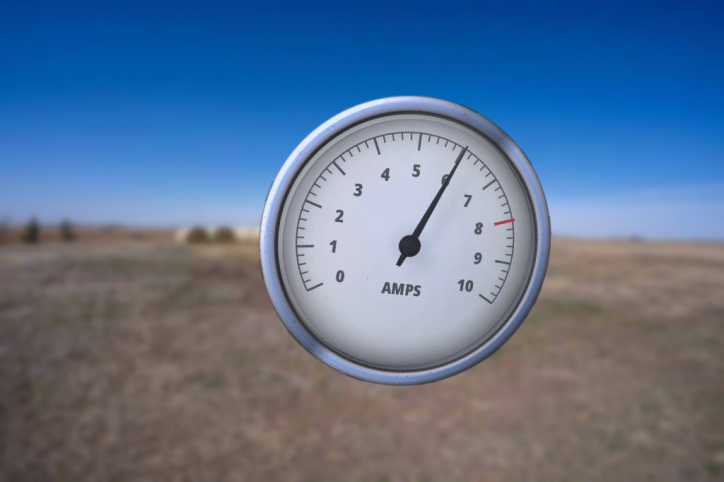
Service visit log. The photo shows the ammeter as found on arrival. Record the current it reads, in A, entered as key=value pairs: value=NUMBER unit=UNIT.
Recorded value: value=6 unit=A
